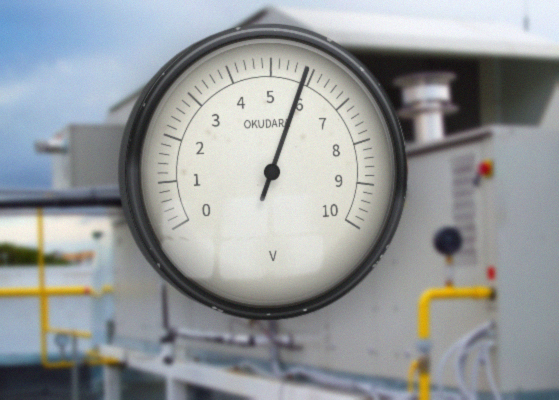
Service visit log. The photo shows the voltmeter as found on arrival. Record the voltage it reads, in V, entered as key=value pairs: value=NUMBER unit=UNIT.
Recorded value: value=5.8 unit=V
